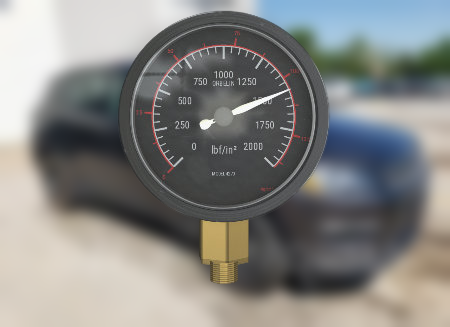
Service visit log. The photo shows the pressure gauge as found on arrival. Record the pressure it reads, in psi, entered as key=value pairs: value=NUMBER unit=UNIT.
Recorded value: value=1500 unit=psi
